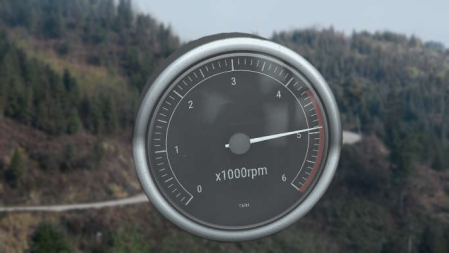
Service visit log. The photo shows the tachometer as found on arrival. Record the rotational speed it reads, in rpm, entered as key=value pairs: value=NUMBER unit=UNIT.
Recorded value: value=4900 unit=rpm
